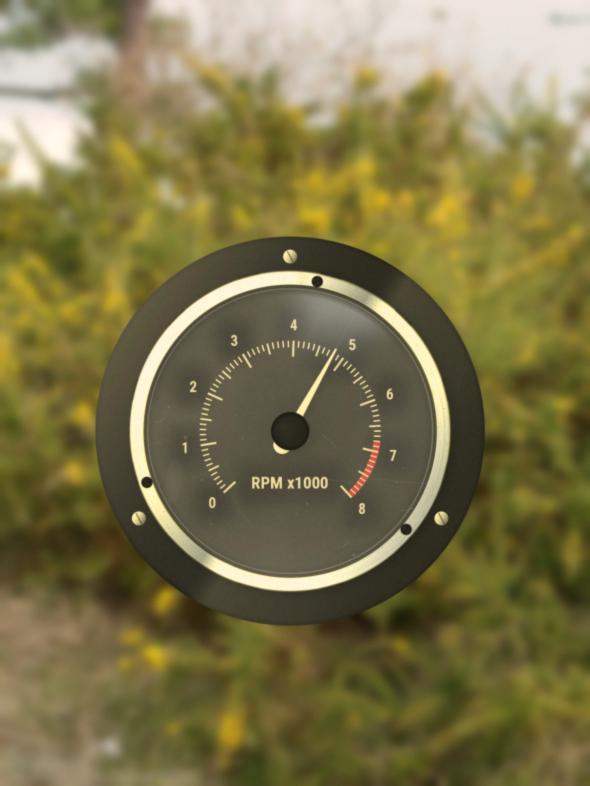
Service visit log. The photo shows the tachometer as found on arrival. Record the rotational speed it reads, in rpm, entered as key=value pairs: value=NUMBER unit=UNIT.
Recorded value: value=4800 unit=rpm
